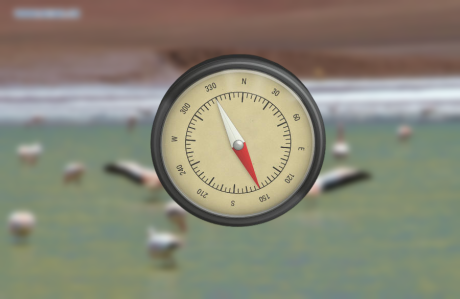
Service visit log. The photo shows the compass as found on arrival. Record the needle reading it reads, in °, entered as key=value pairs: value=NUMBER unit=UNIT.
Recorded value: value=150 unit=°
